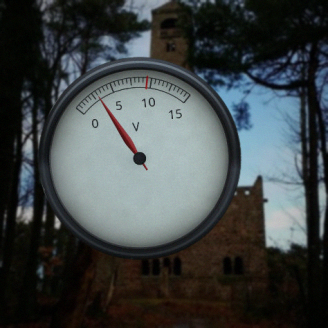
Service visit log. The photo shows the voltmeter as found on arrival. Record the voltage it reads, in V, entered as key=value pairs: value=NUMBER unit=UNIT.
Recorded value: value=3 unit=V
